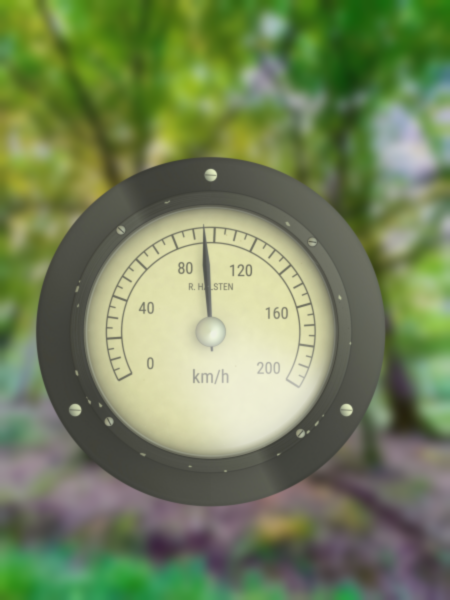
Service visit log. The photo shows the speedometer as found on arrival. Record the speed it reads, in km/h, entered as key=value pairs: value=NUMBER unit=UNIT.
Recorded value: value=95 unit=km/h
